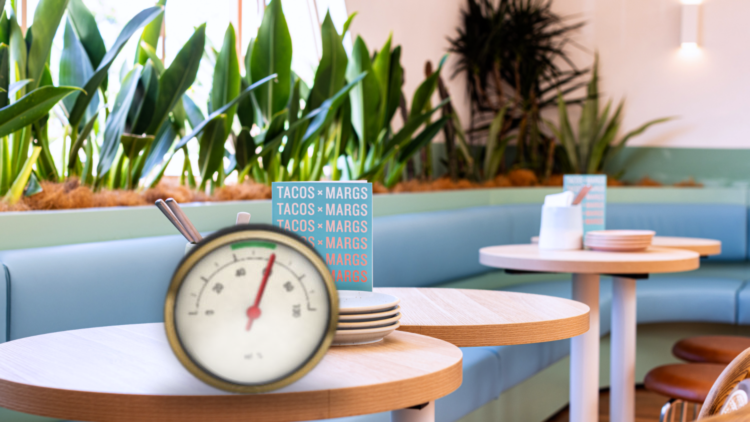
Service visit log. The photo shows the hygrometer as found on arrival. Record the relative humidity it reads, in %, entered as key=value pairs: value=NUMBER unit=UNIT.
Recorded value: value=60 unit=%
